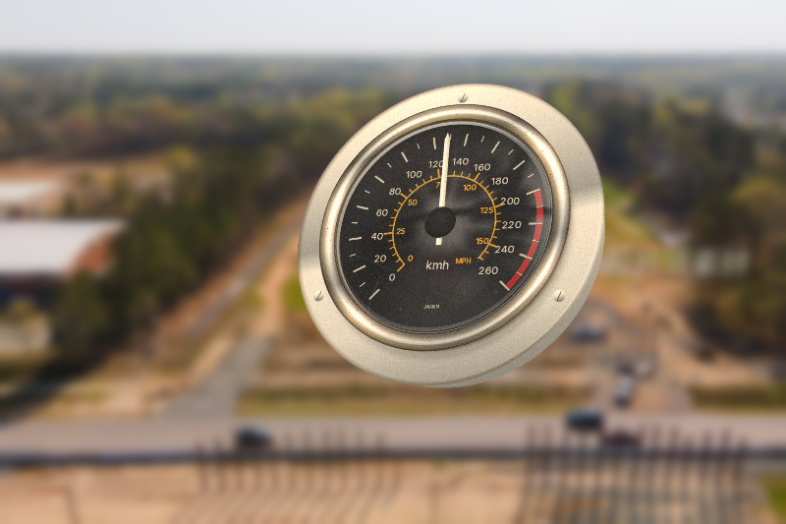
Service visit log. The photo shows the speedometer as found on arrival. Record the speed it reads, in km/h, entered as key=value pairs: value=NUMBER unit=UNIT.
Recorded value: value=130 unit=km/h
